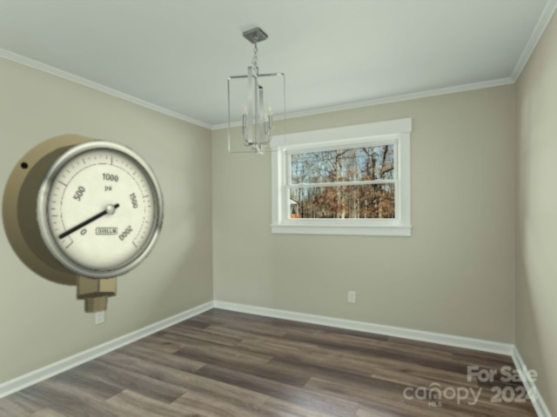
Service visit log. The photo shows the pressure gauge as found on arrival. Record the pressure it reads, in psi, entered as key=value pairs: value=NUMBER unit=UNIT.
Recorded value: value=100 unit=psi
